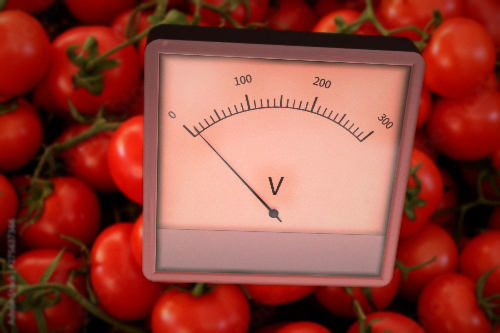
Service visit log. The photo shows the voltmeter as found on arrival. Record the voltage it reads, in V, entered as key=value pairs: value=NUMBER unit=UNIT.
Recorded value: value=10 unit=V
